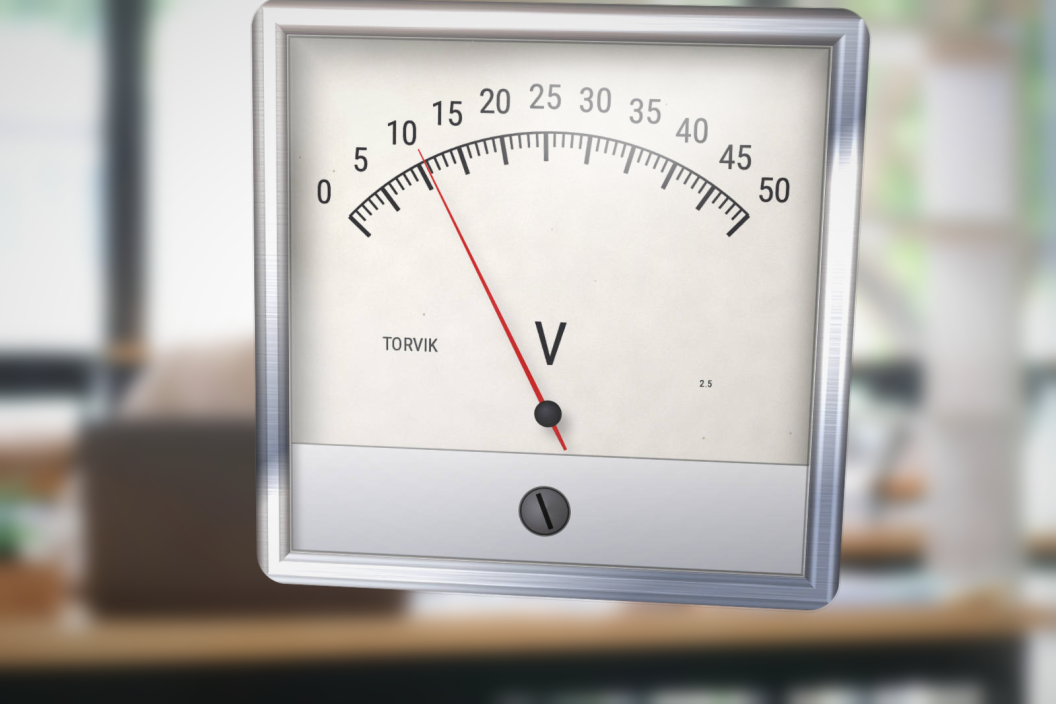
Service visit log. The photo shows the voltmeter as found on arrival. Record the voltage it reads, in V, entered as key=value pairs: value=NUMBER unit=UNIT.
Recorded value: value=11 unit=V
